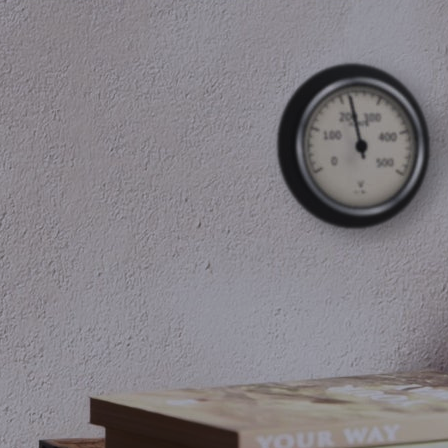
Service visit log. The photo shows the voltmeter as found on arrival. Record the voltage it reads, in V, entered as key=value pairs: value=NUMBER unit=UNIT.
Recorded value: value=220 unit=V
